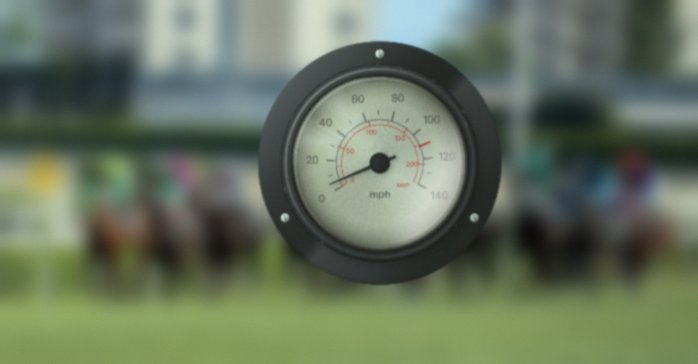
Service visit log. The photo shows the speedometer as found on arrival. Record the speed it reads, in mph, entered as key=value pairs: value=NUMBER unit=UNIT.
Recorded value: value=5 unit=mph
